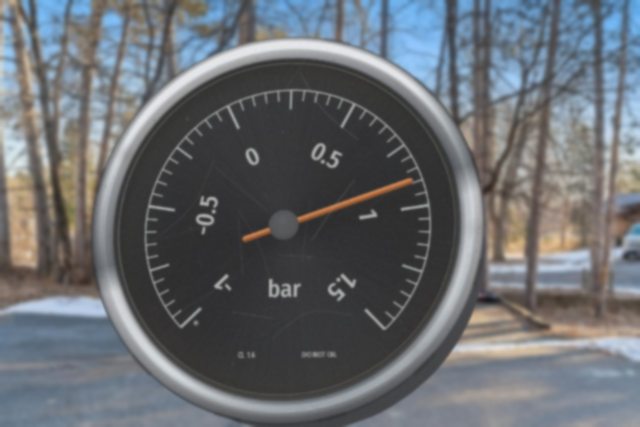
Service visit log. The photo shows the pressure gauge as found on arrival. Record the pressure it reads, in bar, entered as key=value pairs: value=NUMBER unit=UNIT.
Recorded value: value=0.9 unit=bar
